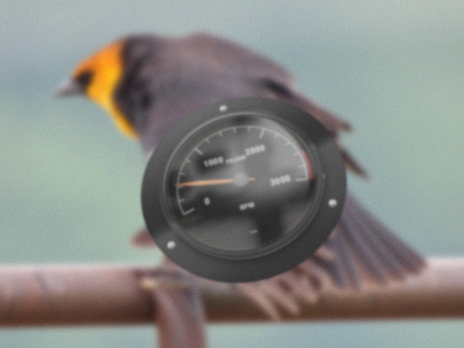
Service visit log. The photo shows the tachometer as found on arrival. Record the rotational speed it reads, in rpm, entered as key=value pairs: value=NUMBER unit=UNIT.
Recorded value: value=400 unit=rpm
